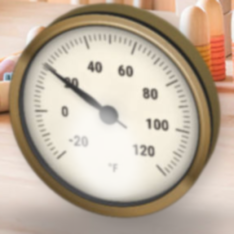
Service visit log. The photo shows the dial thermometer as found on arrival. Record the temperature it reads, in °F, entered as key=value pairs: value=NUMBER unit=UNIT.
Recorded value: value=20 unit=°F
